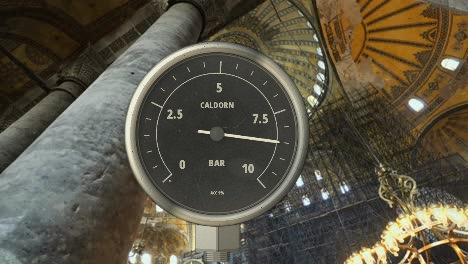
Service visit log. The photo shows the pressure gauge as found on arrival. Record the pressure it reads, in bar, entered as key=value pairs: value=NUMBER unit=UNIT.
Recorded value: value=8.5 unit=bar
